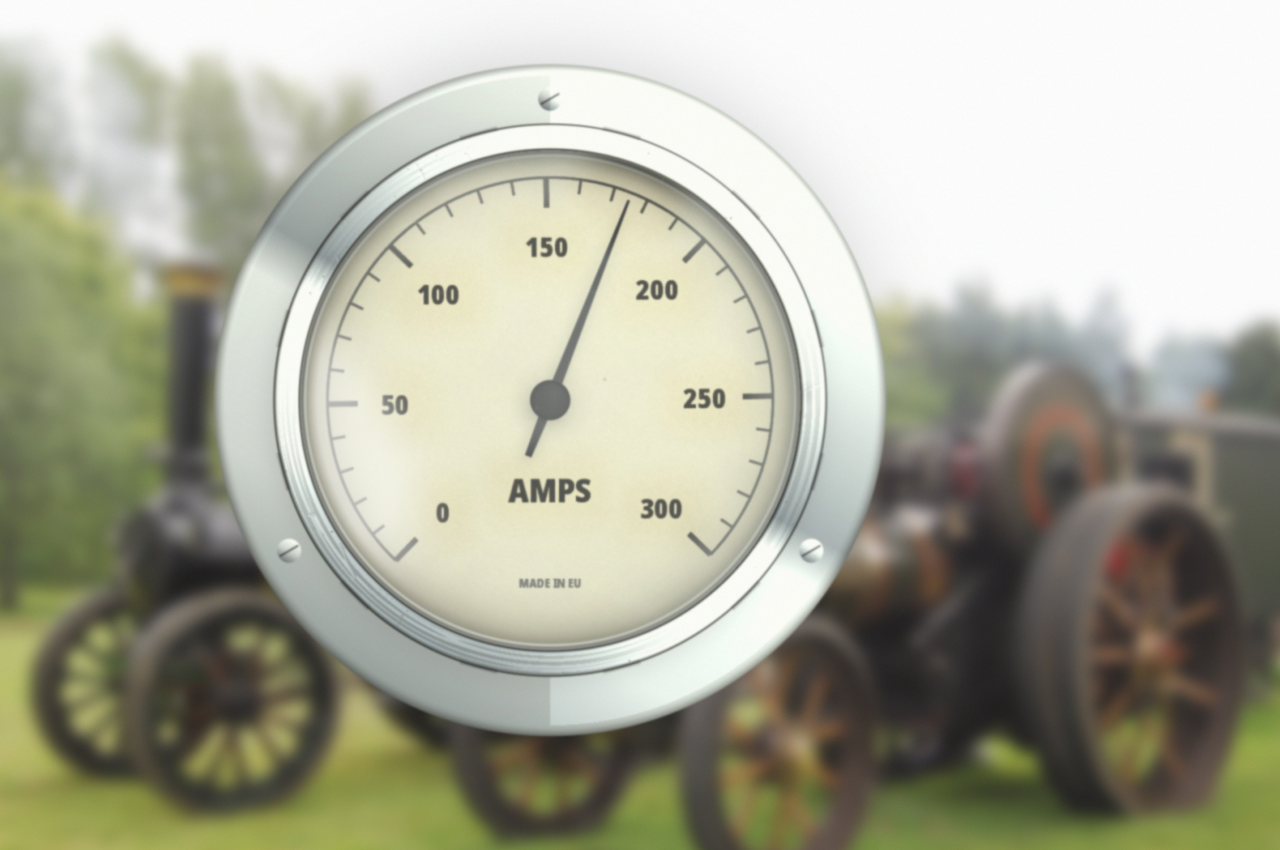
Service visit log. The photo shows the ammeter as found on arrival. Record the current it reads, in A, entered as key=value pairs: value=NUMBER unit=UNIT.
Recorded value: value=175 unit=A
